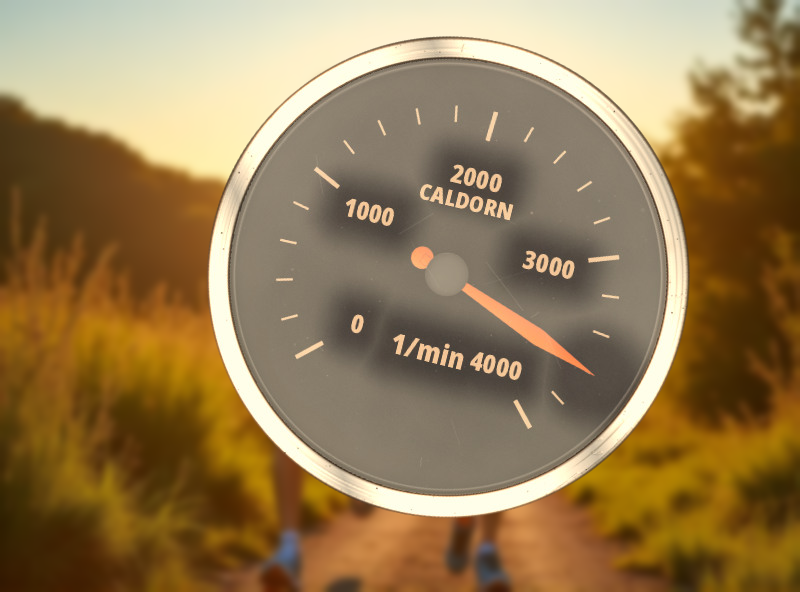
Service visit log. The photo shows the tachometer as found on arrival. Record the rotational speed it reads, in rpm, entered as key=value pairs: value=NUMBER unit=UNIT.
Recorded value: value=3600 unit=rpm
